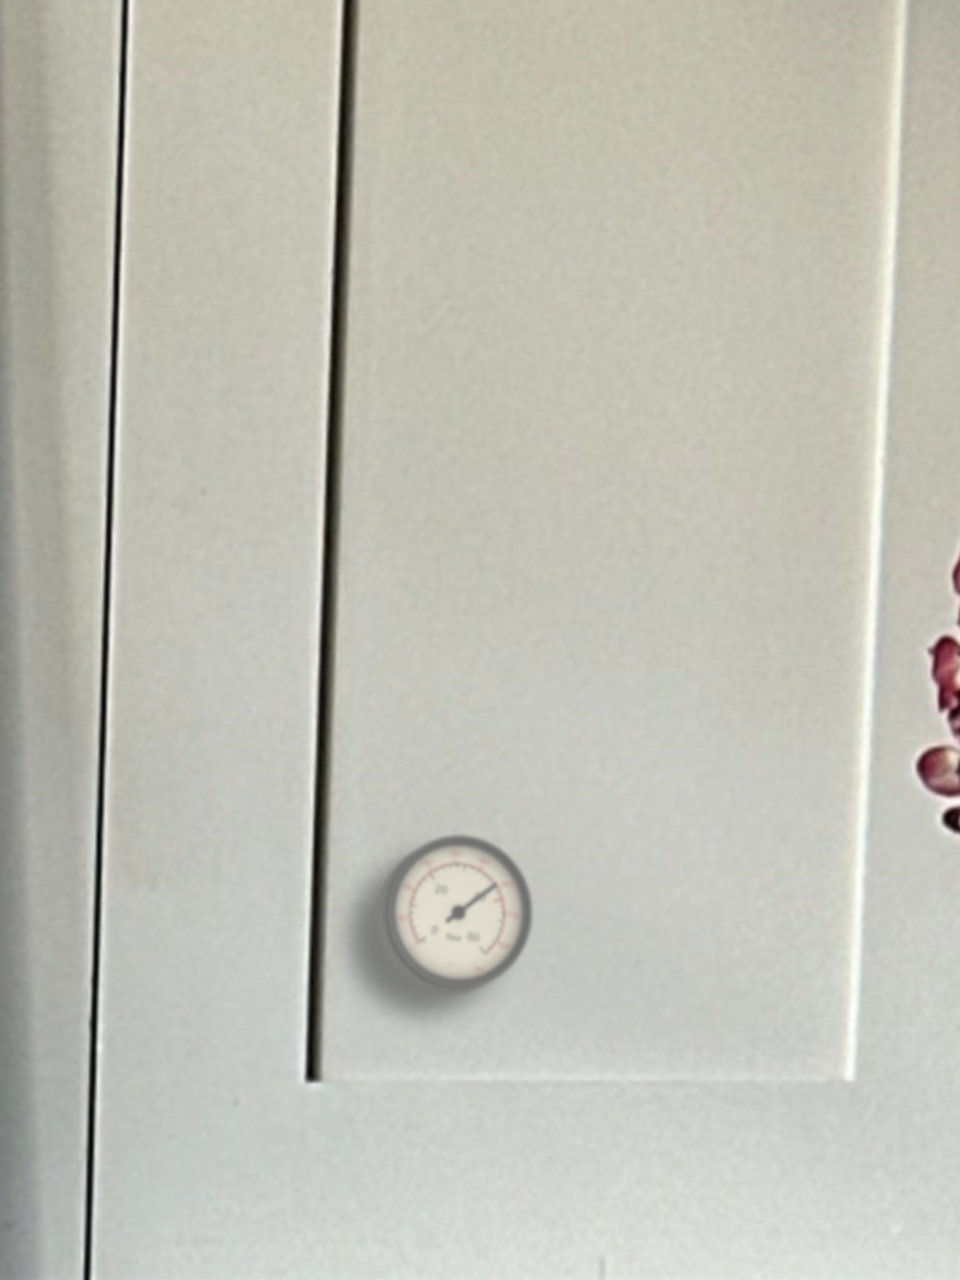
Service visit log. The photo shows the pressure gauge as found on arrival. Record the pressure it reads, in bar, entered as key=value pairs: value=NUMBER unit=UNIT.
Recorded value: value=40 unit=bar
